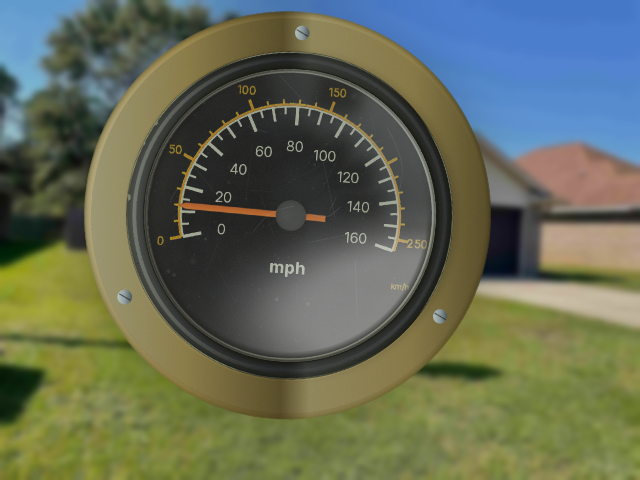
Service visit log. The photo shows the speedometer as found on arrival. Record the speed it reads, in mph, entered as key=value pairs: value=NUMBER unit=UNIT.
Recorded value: value=12.5 unit=mph
